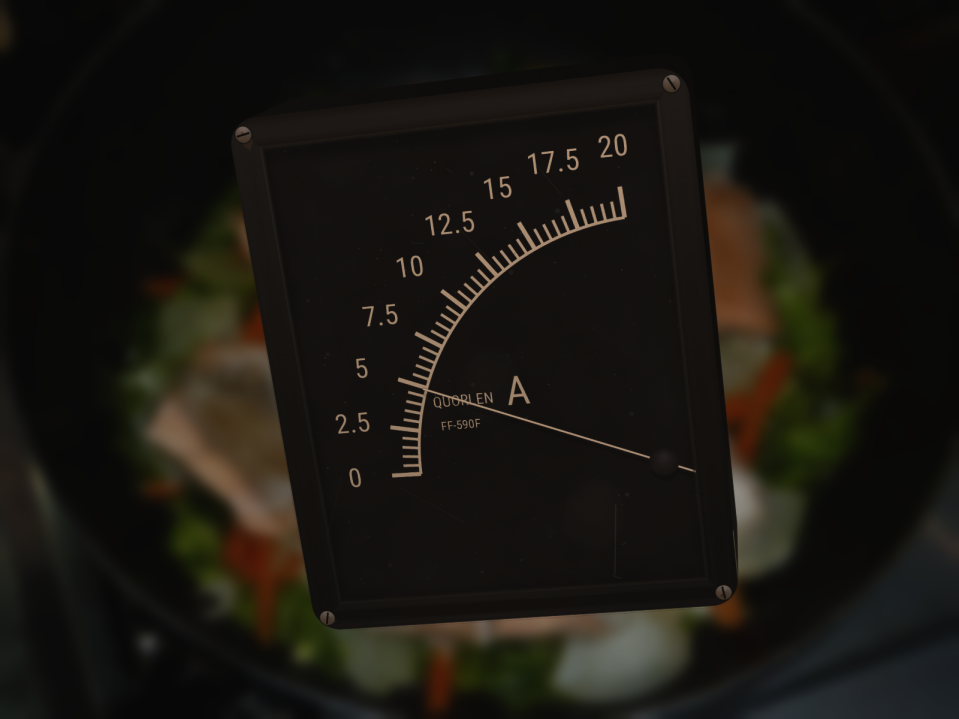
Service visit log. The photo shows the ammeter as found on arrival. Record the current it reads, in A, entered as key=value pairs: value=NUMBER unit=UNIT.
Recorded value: value=5 unit=A
